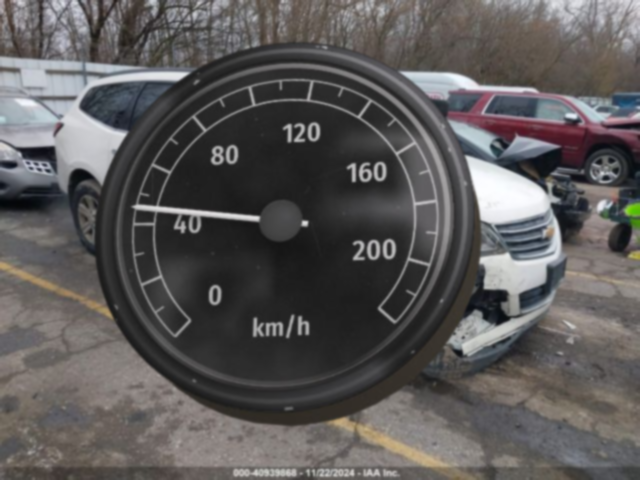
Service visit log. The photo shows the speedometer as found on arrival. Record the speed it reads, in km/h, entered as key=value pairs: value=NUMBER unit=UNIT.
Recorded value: value=45 unit=km/h
